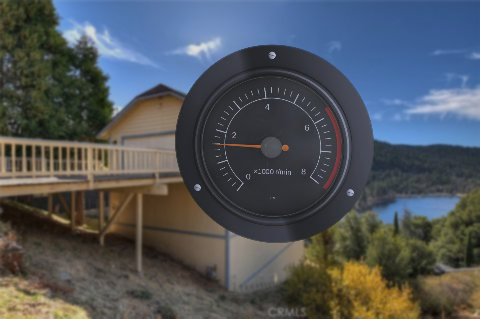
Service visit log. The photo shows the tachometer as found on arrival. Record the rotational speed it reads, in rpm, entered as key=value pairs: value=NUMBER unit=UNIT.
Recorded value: value=1600 unit=rpm
